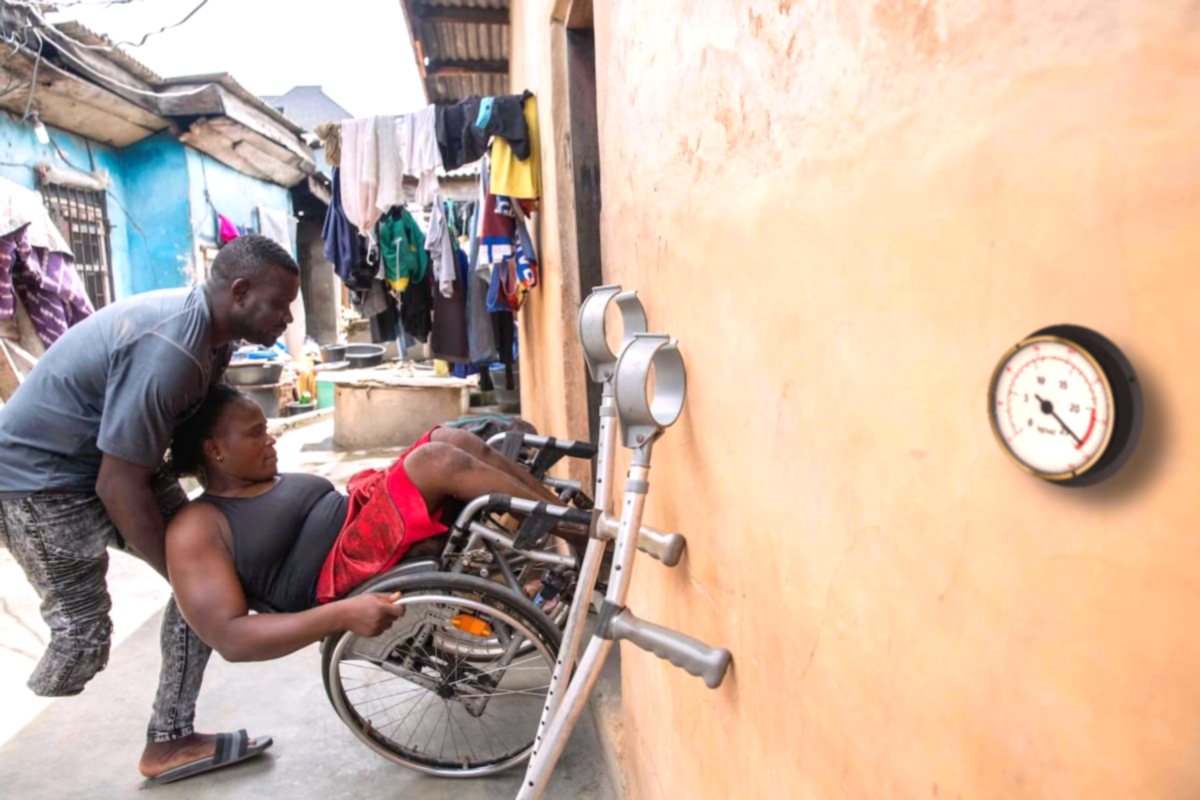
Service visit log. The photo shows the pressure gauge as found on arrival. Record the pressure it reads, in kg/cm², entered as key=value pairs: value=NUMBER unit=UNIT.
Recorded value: value=24 unit=kg/cm²
